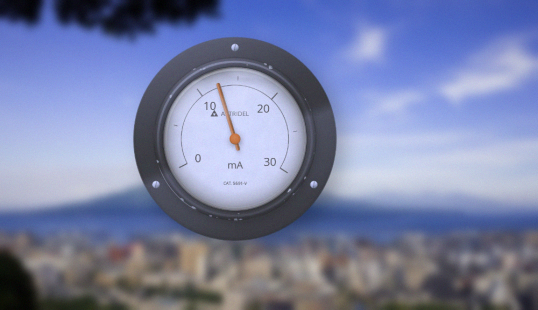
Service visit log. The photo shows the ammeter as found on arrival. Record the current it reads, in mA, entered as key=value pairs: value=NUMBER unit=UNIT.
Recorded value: value=12.5 unit=mA
